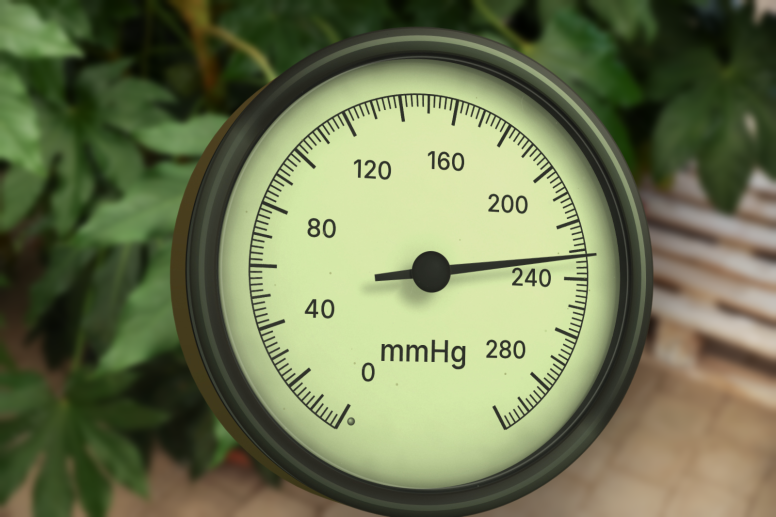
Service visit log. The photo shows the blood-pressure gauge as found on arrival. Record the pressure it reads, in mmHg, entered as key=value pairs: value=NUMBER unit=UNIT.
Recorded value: value=232 unit=mmHg
